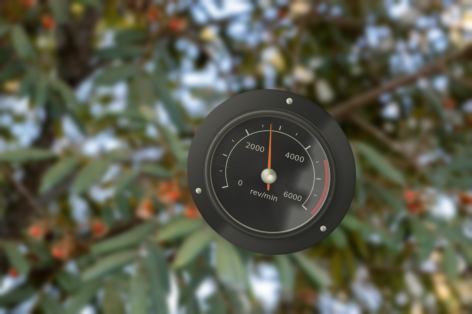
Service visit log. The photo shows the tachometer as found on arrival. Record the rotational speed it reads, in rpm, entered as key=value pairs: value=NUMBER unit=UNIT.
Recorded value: value=2750 unit=rpm
